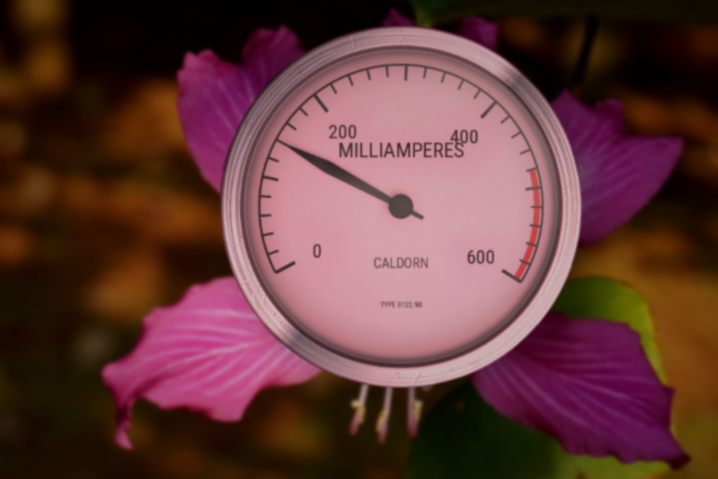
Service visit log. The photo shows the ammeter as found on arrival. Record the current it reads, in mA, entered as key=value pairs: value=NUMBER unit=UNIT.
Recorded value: value=140 unit=mA
